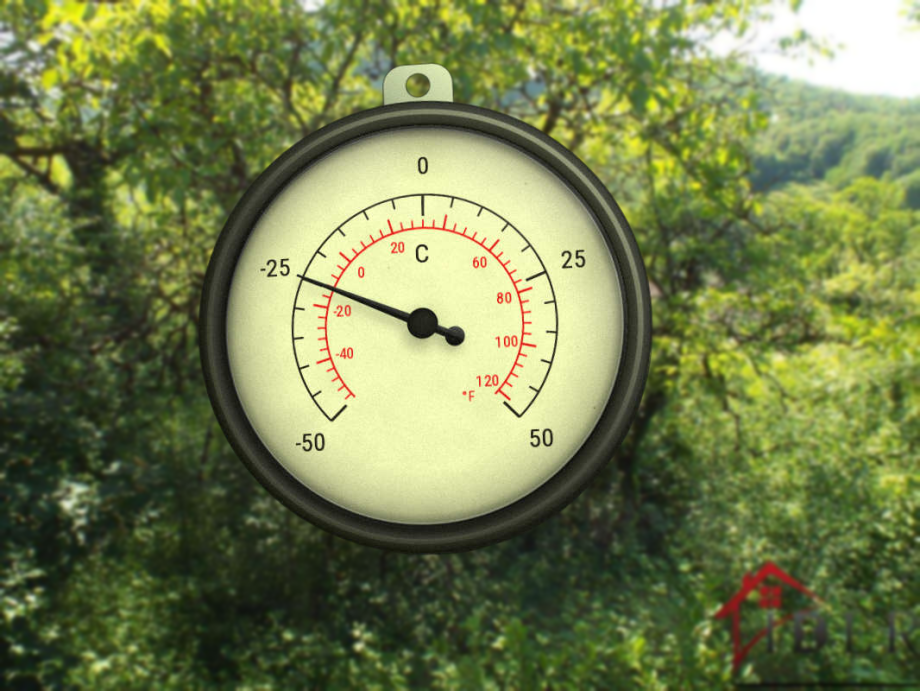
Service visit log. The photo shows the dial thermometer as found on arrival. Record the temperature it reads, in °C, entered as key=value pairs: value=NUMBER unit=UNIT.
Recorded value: value=-25 unit=°C
